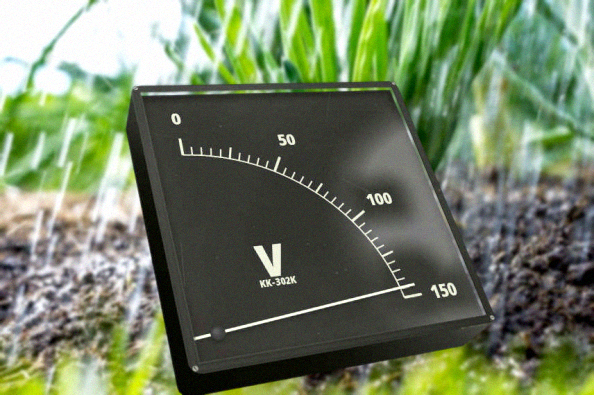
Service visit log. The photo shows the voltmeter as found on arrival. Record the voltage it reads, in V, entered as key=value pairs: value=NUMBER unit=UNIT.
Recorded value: value=145 unit=V
